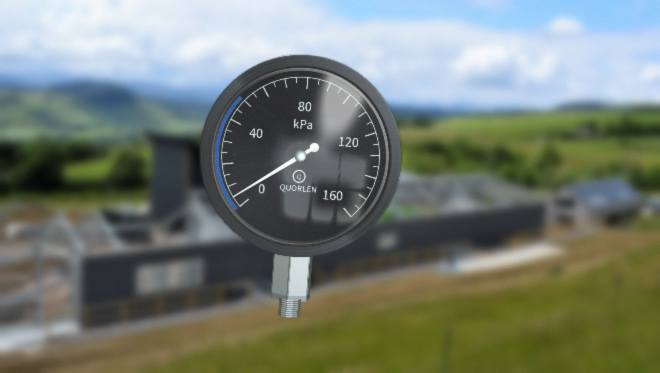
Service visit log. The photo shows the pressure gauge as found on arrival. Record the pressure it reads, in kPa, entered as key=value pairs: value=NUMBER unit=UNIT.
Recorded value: value=5 unit=kPa
